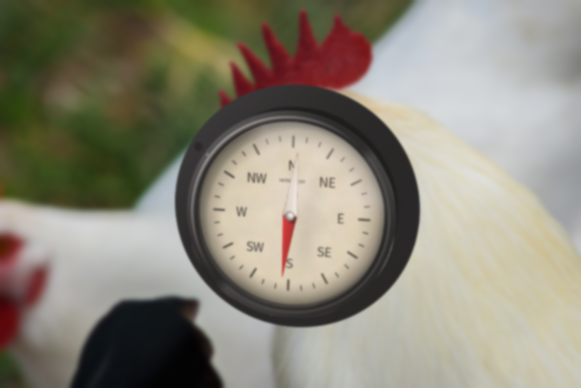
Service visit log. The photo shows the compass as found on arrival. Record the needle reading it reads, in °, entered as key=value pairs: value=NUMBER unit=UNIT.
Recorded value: value=185 unit=°
